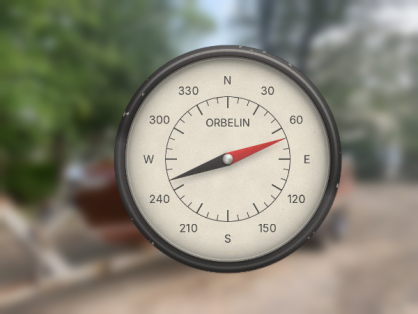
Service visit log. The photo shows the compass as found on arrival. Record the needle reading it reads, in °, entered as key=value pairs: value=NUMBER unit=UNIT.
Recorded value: value=70 unit=°
